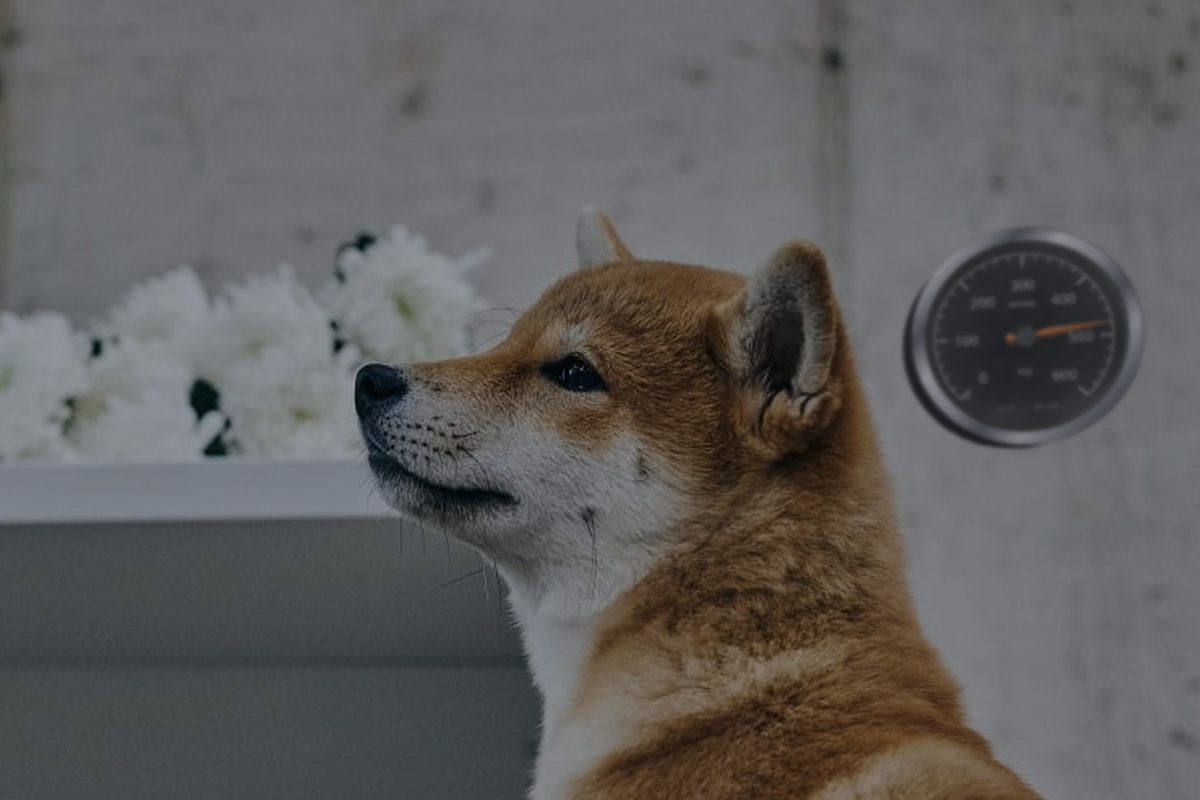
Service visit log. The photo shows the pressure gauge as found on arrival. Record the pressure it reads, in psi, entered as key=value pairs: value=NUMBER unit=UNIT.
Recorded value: value=480 unit=psi
